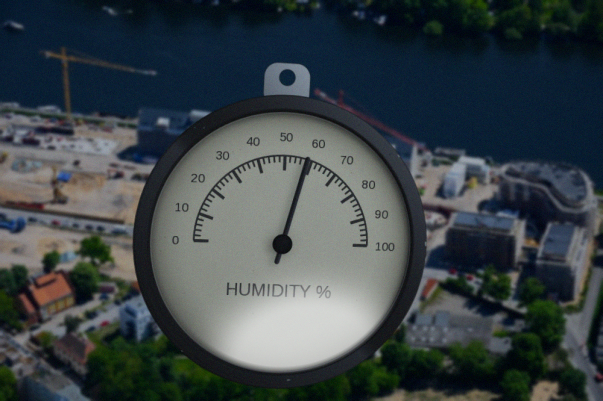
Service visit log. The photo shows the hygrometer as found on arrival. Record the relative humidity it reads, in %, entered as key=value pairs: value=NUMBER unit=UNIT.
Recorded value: value=58 unit=%
